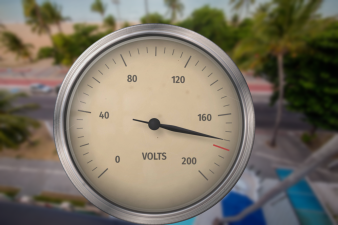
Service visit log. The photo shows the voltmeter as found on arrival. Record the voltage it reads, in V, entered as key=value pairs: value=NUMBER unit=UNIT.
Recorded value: value=175 unit=V
